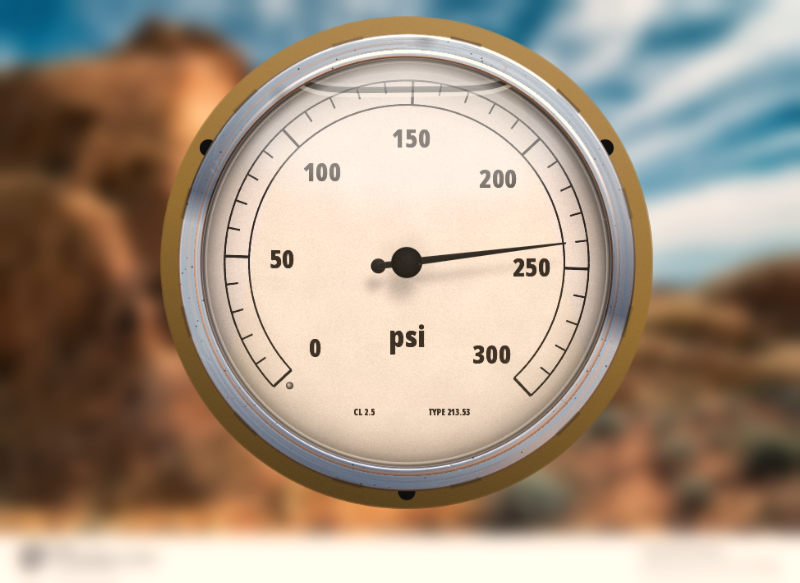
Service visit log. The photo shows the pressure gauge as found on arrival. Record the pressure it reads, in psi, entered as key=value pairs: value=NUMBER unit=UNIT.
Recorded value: value=240 unit=psi
